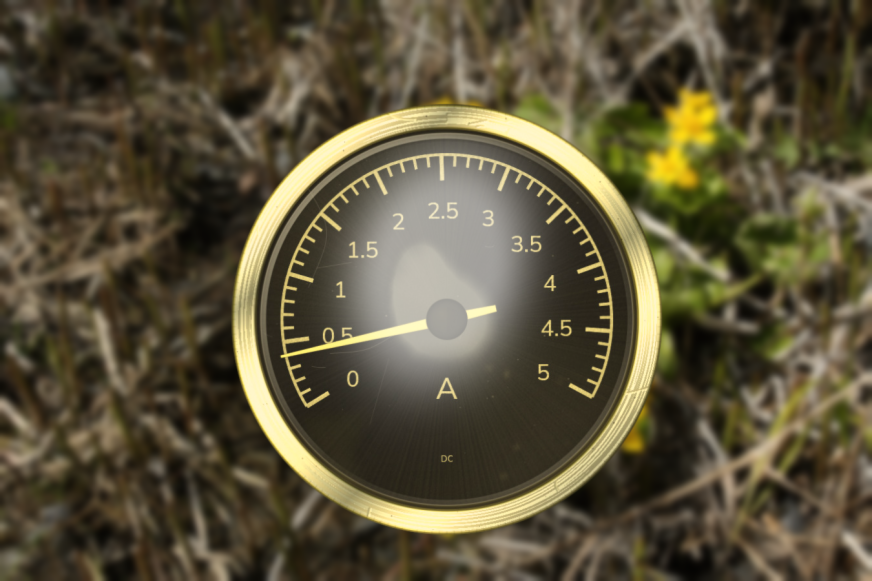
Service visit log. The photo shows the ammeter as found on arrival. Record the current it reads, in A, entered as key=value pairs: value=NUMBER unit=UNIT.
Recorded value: value=0.4 unit=A
